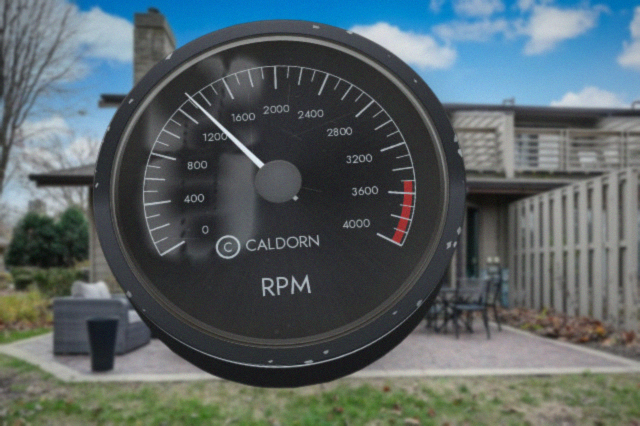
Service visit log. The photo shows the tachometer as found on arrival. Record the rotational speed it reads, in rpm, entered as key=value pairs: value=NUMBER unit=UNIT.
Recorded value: value=1300 unit=rpm
